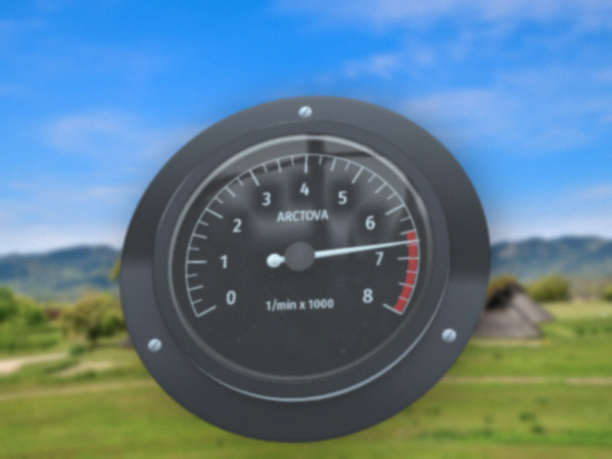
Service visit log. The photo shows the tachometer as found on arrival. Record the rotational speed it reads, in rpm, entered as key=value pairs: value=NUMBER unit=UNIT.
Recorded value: value=6750 unit=rpm
